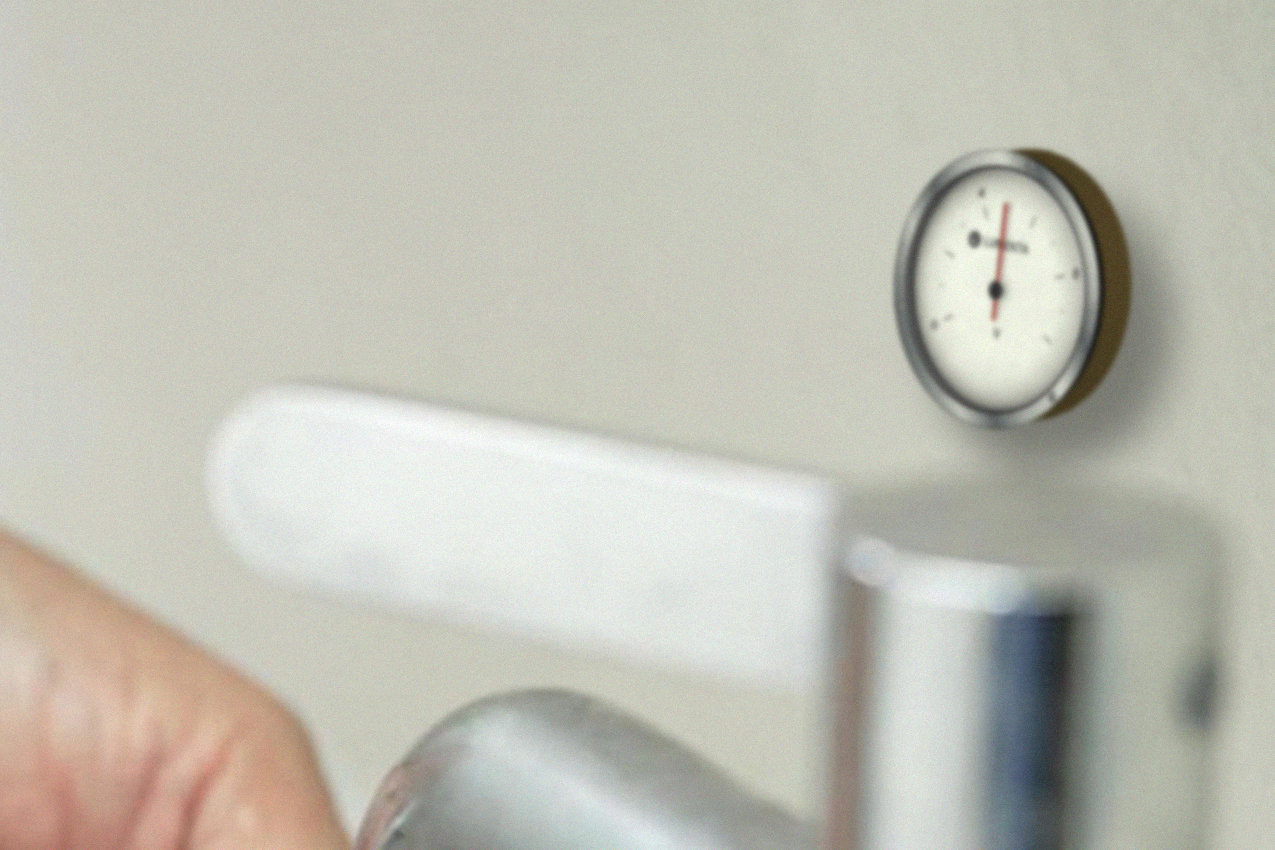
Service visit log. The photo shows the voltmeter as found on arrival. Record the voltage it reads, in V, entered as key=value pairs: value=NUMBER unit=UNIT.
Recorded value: value=5 unit=V
